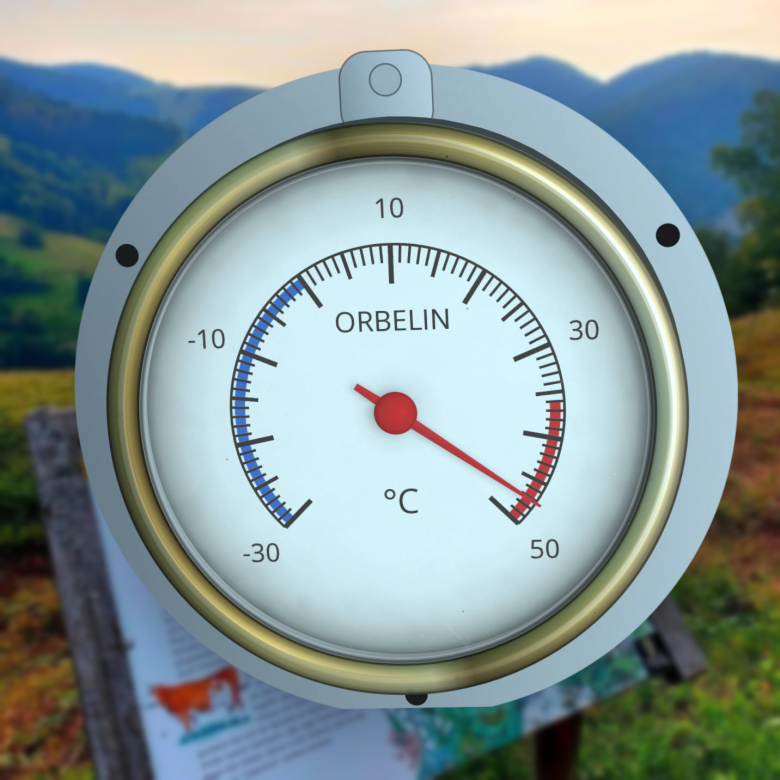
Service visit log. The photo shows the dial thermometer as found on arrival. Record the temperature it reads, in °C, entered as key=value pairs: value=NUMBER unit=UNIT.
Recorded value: value=47 unit=°C
